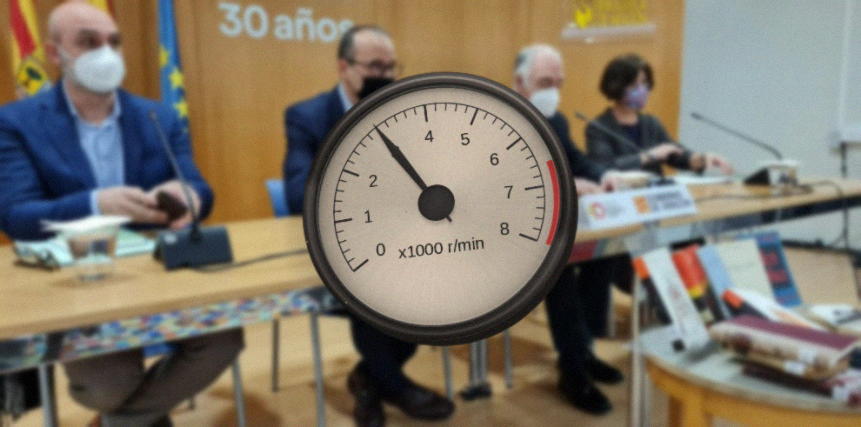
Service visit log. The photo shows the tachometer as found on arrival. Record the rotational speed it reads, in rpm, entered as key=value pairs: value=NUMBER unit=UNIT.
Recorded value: value=3000 unit=rpm
